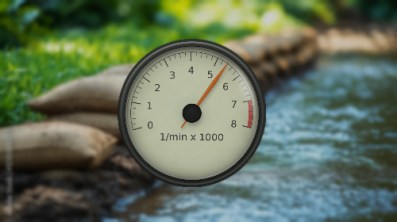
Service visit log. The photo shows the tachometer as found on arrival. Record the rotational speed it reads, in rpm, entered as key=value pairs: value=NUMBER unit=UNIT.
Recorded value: value=5400 unit=rpm
